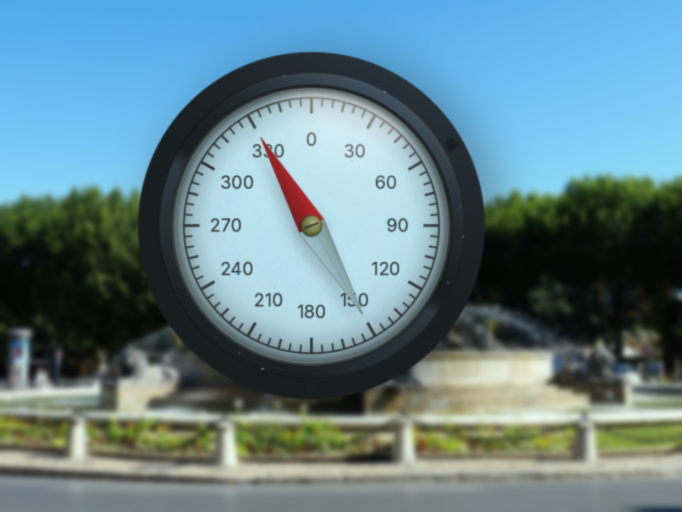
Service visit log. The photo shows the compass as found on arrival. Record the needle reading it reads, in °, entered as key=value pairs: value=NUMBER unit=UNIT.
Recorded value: value=330 unit=°
